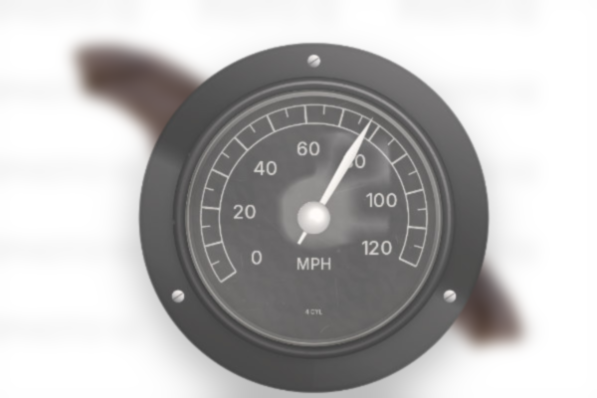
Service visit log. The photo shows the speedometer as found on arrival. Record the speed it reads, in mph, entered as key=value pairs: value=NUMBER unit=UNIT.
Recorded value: value=77.5 unit=mph
